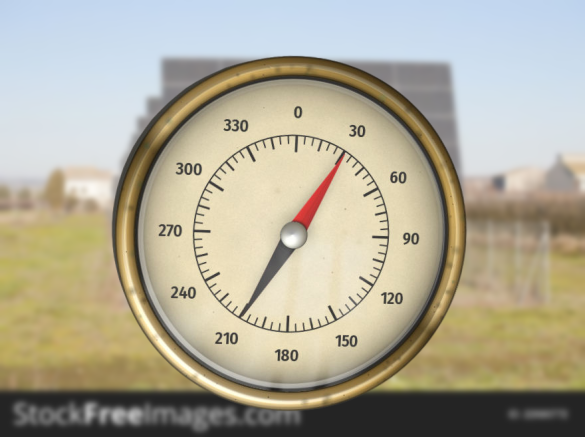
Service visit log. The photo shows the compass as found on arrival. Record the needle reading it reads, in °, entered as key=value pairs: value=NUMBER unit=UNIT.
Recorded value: value=30 unit=°
